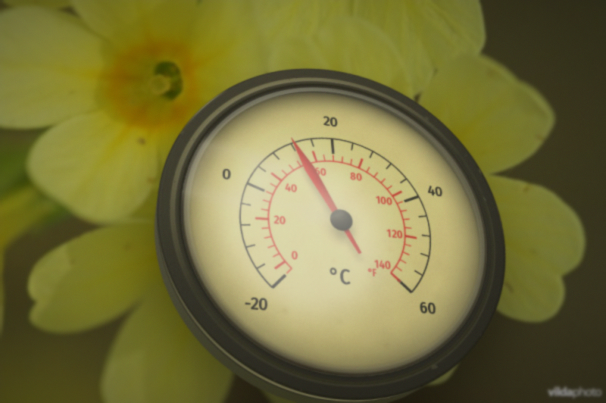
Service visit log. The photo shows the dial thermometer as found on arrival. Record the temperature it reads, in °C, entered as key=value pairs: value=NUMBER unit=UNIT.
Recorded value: value=12 unit=°C
